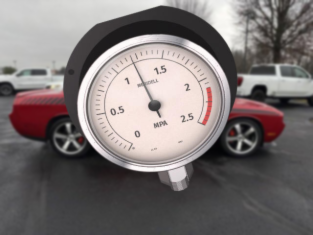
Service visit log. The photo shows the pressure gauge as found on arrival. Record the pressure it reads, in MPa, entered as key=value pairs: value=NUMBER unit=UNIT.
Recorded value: value=1.2 unit=MPa
